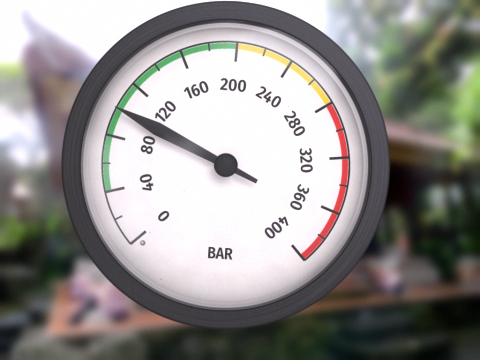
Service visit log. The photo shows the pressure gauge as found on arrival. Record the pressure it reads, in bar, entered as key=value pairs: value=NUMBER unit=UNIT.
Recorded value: value=100 unit=bar
